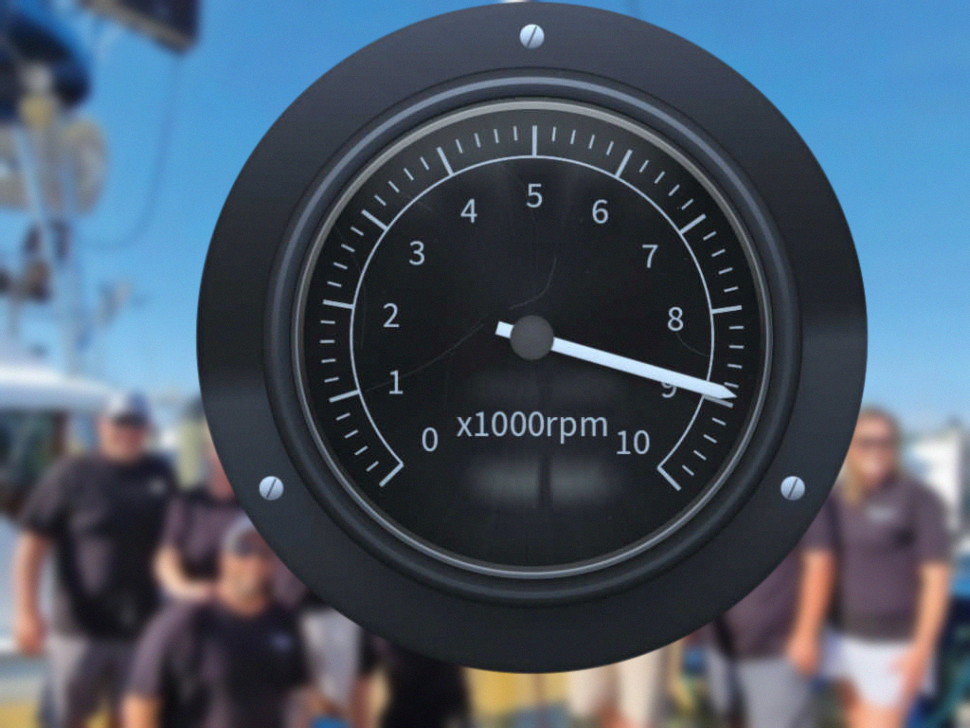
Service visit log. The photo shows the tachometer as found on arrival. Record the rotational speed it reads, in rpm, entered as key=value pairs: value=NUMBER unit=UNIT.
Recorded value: value=8900 unit=rpm
